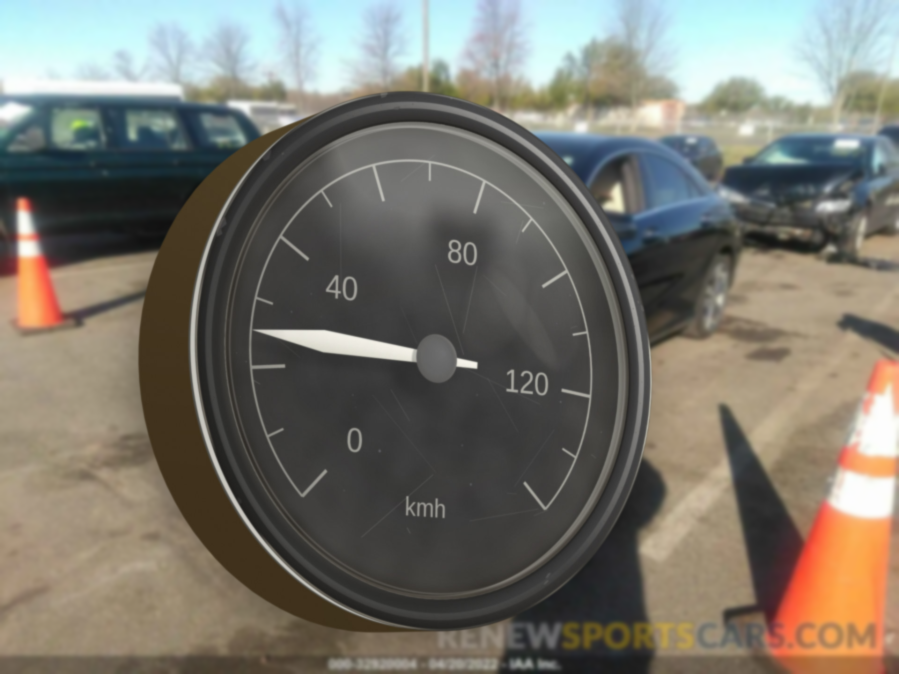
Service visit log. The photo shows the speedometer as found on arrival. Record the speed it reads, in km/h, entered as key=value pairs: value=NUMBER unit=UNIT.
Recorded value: value=25 unit=km/h
